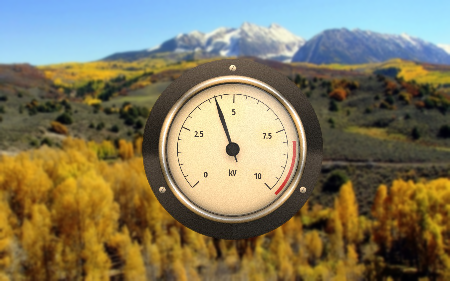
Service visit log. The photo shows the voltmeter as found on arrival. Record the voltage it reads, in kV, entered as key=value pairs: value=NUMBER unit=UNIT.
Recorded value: value=4.25 unit=kV
